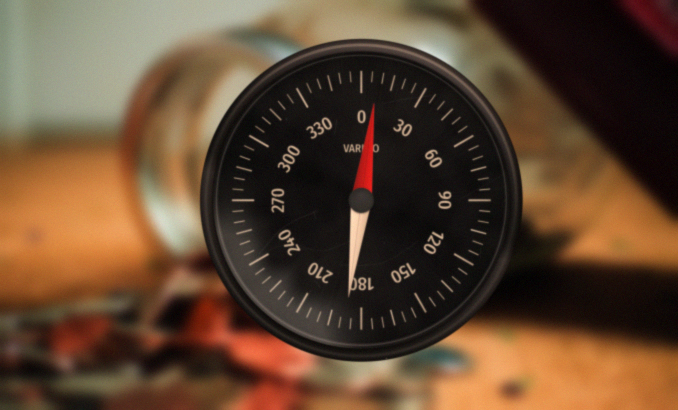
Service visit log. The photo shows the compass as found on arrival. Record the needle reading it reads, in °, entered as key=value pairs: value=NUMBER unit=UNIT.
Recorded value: value=7.5 unit=°
